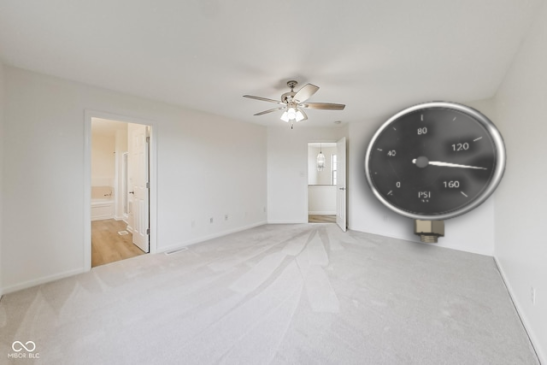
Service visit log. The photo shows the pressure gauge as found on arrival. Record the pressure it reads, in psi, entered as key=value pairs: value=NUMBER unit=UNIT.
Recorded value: value=140 unit=psi
